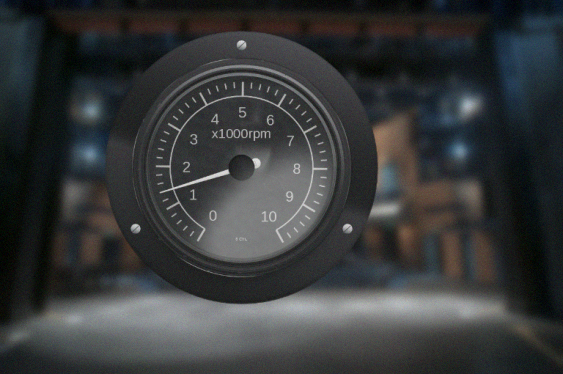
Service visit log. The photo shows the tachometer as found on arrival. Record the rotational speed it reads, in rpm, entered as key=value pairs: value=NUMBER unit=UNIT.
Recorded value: value=1400 unit=rpm
